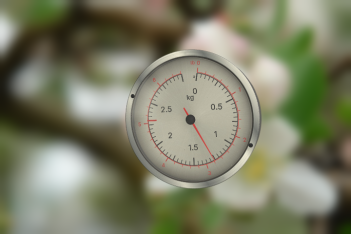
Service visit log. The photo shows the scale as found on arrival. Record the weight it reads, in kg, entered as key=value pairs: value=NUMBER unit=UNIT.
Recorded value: value=1.25 unit=kg
